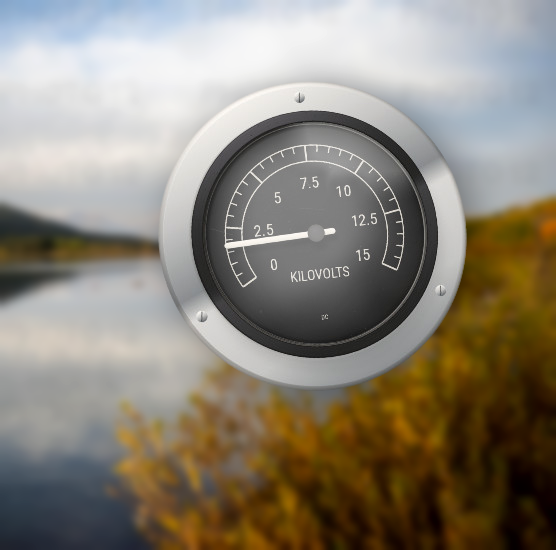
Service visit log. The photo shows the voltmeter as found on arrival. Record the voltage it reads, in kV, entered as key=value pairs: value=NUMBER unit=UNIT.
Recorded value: value=1.75 unit=kV
